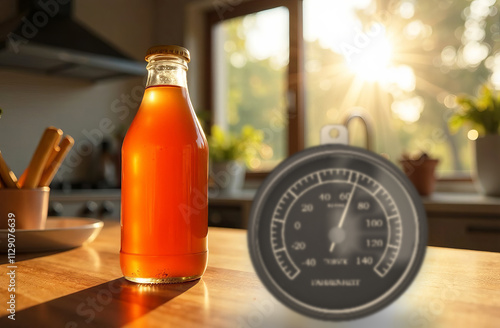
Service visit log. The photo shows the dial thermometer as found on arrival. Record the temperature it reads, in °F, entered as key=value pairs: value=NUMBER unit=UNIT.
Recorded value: value=64 unit=°F
